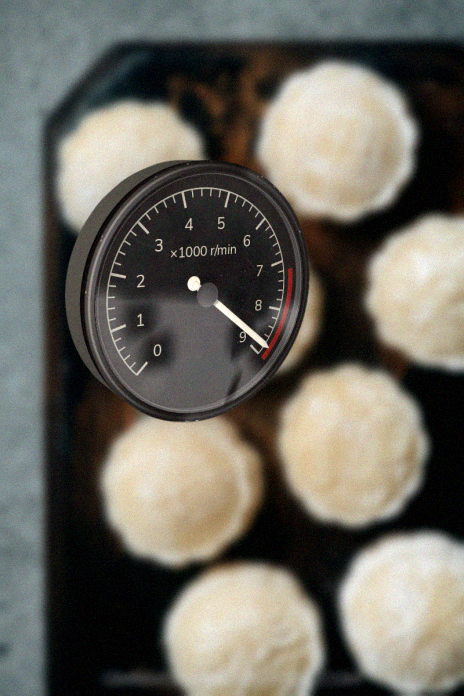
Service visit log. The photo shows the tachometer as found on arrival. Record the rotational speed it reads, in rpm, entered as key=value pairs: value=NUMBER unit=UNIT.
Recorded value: value=8800 unit=rpm
